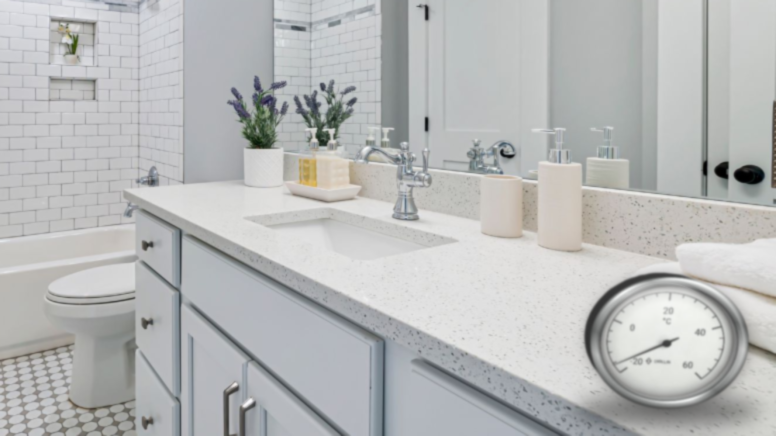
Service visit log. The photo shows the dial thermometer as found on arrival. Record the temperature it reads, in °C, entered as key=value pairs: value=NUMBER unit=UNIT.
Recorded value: value=-16 unit=°C
